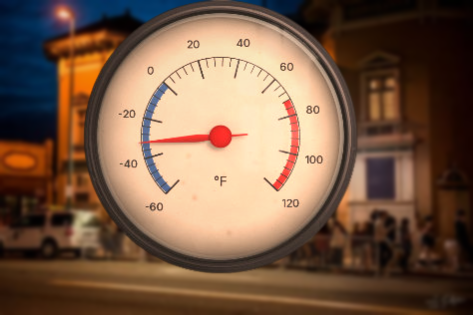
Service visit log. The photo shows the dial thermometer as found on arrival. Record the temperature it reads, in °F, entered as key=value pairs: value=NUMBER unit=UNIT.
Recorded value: value=-32 unit=°F
